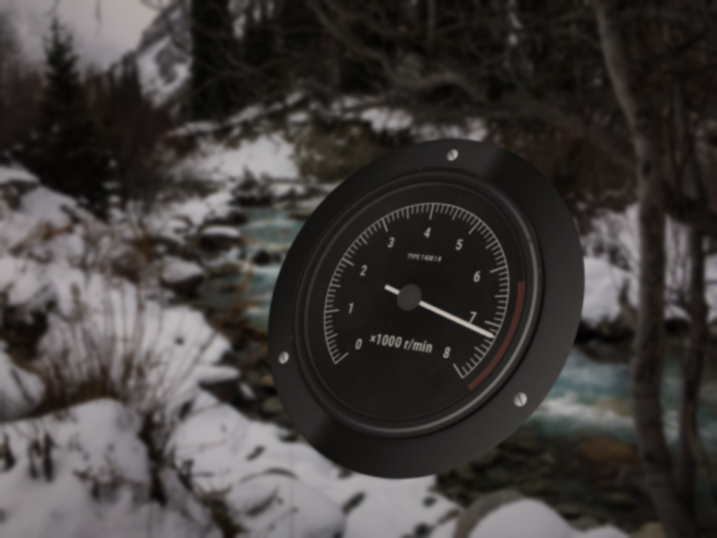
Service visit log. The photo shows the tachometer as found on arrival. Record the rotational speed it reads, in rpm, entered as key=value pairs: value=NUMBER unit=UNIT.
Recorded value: value=7200 unit=rpm
